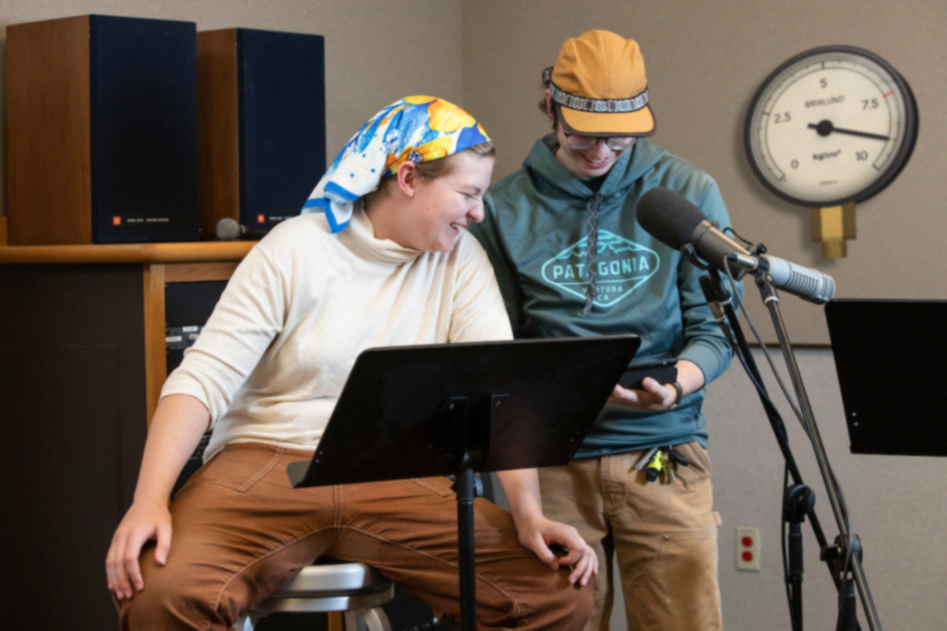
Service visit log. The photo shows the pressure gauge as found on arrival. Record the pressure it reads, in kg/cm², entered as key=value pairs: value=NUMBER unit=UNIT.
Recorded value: value=9 unit=kg/cm²
